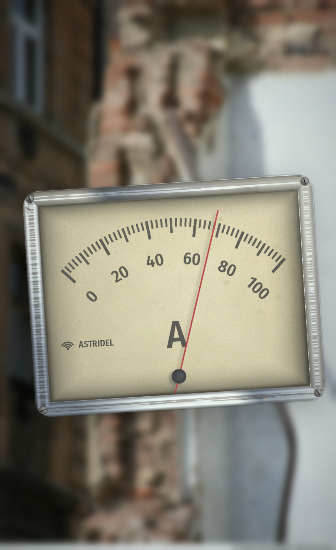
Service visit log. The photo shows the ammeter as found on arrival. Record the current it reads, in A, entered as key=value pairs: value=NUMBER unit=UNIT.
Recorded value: value=68 unit=A
